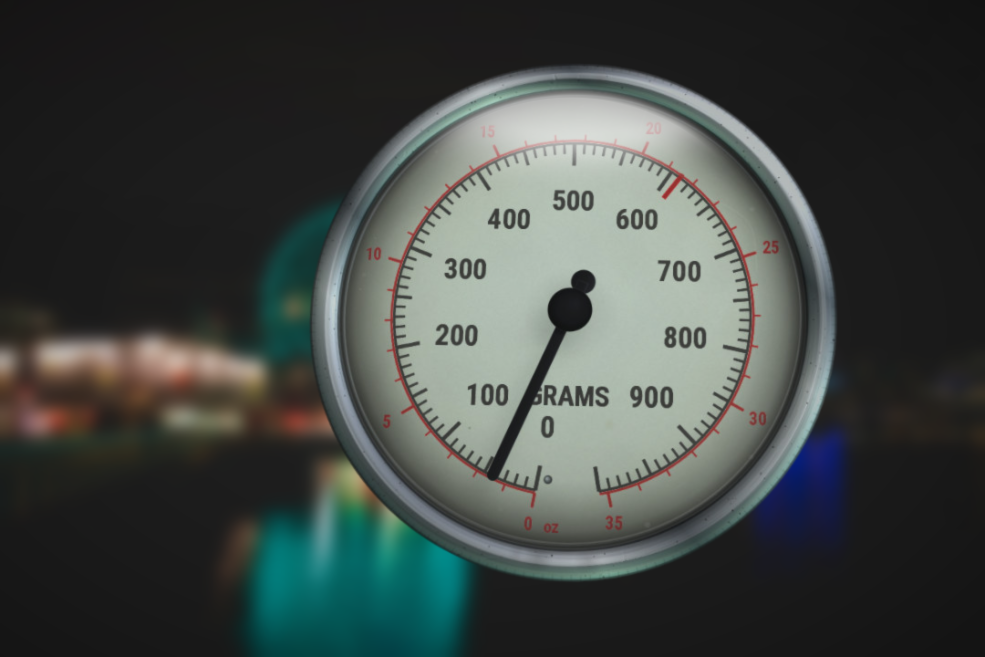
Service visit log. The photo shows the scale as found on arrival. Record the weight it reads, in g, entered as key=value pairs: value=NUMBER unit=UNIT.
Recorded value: value=40 unit=g
